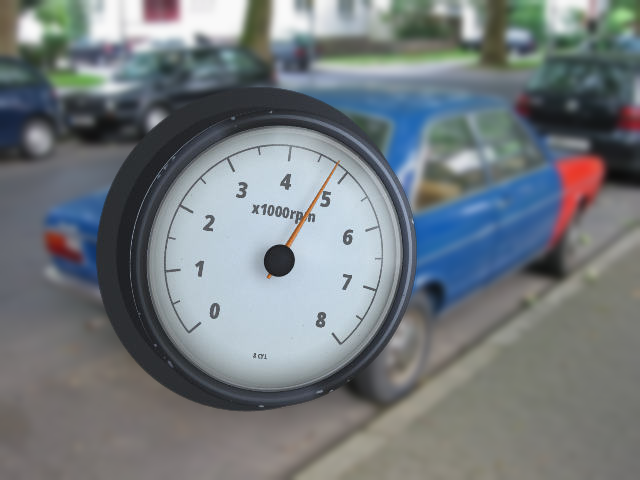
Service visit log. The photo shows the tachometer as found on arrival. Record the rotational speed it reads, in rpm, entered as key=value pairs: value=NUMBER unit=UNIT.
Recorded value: value=4750 unit=rpm
